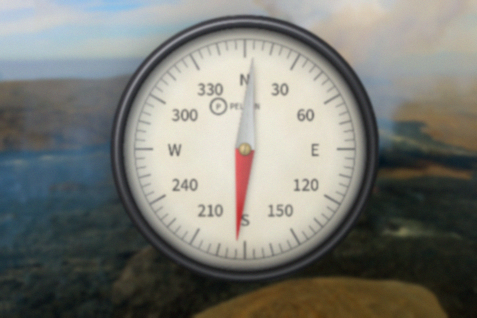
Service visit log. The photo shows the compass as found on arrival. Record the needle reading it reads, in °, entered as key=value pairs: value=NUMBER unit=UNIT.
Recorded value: value=185 unit=°
